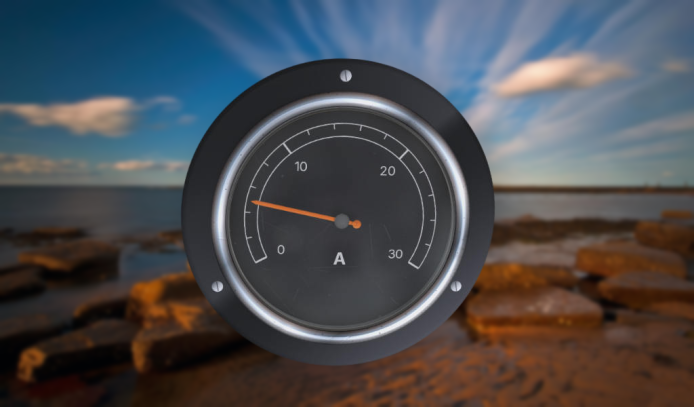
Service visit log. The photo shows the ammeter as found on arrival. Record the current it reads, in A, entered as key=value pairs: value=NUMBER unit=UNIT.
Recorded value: value=5 unit=A
